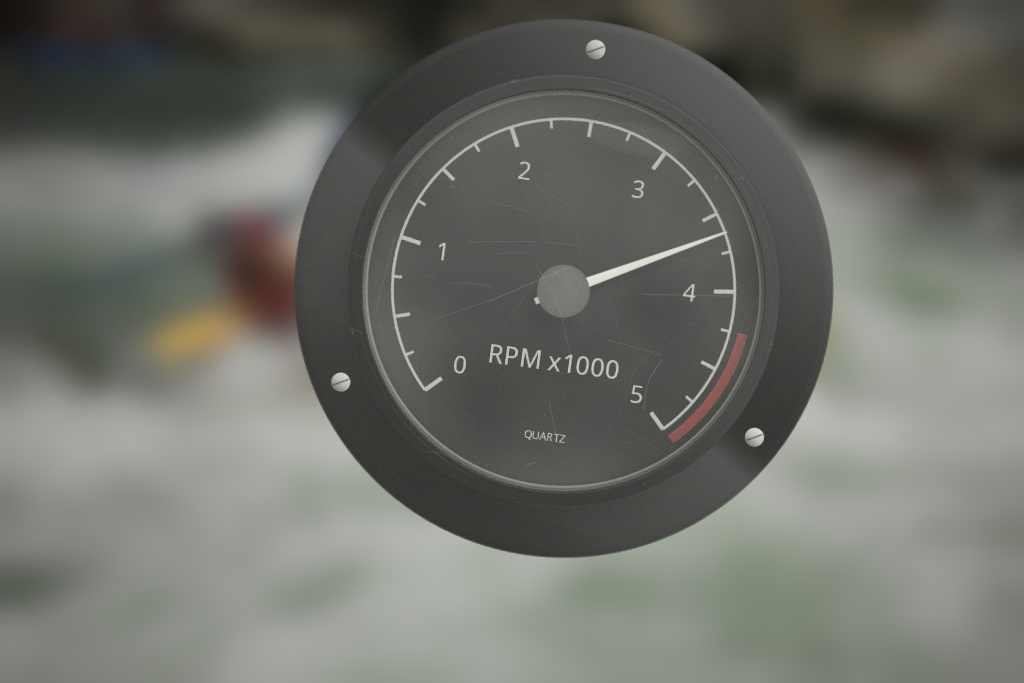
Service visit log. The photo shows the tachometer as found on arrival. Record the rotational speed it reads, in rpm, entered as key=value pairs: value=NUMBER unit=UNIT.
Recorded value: value=3625 unit=rpm
